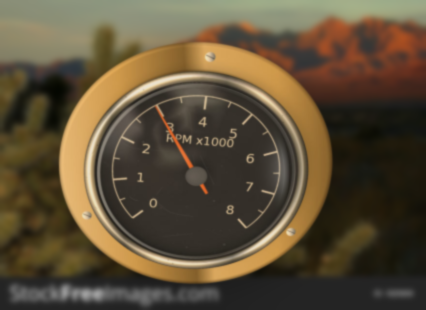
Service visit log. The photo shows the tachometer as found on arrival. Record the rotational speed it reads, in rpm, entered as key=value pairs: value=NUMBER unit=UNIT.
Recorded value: value=3000 unit=rpm
